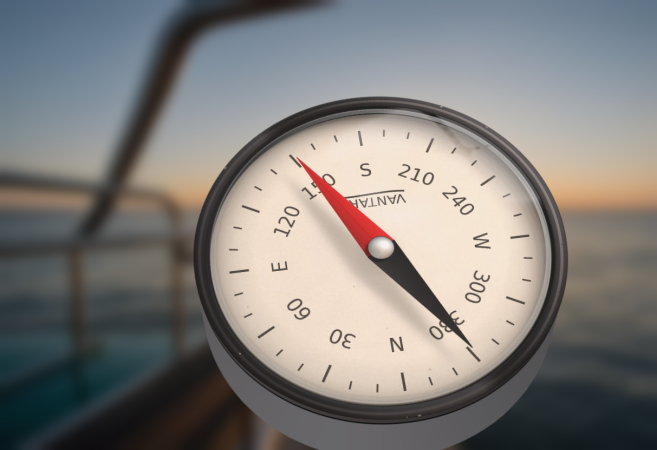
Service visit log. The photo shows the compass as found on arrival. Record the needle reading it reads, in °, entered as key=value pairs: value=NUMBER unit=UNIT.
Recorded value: value=150 unit=°
